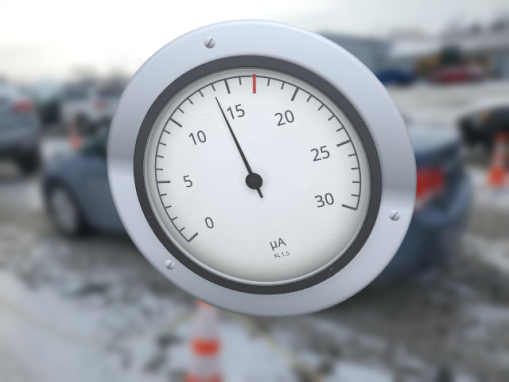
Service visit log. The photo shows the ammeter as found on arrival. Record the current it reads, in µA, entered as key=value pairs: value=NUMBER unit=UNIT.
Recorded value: value=14 unit=µA
